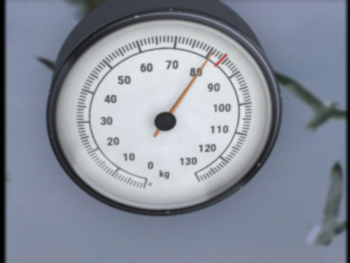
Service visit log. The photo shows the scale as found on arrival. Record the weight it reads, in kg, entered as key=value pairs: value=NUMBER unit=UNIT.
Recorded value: value=80 unit=kg
